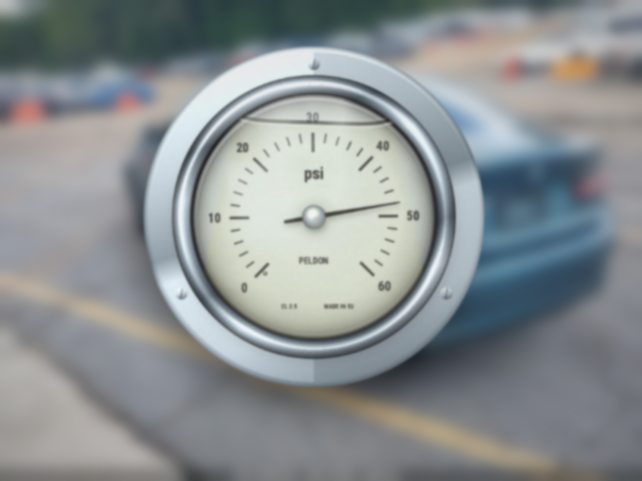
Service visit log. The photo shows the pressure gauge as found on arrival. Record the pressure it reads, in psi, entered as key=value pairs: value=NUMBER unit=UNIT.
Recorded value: value=48 unit=psi
